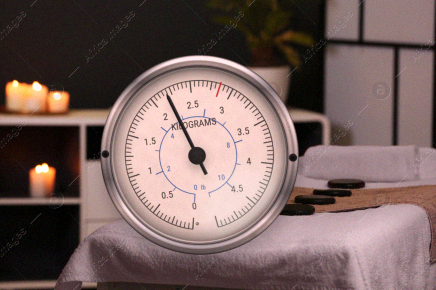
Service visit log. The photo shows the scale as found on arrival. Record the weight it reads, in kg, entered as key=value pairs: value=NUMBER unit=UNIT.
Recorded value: value=2.2 unit=kg
